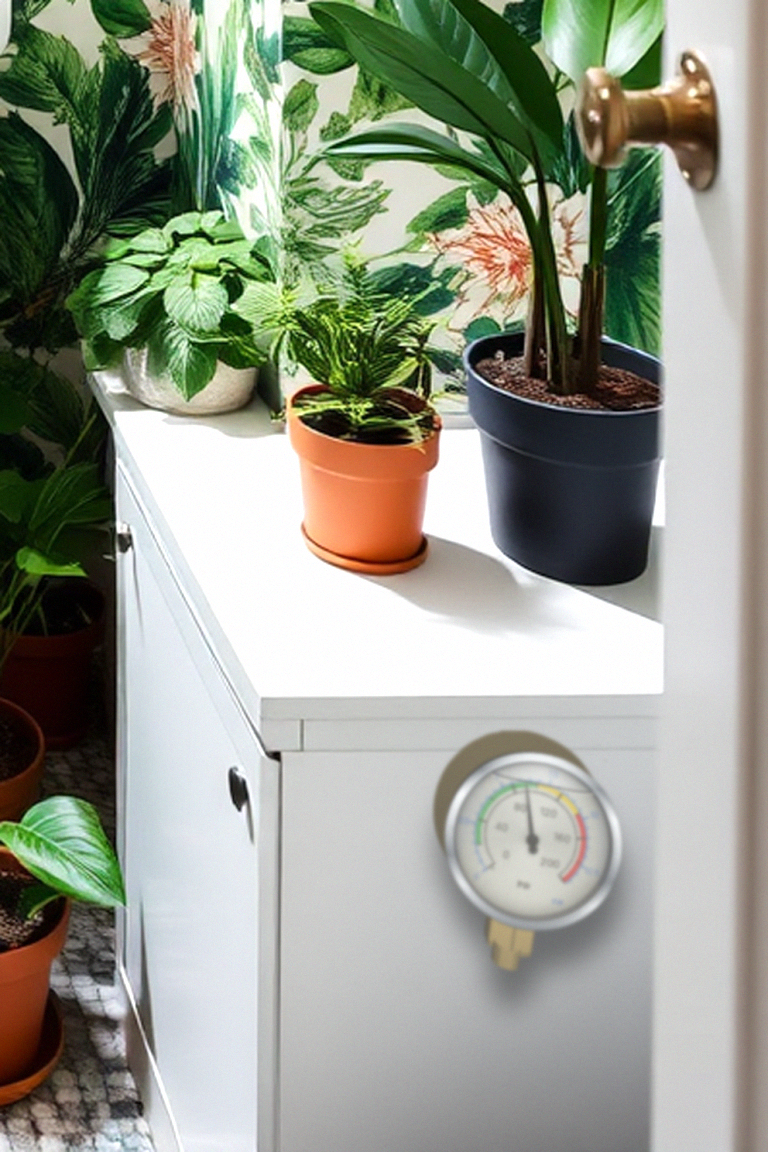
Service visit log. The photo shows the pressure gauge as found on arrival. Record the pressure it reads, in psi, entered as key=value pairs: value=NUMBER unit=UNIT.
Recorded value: value=90 unit=psi
